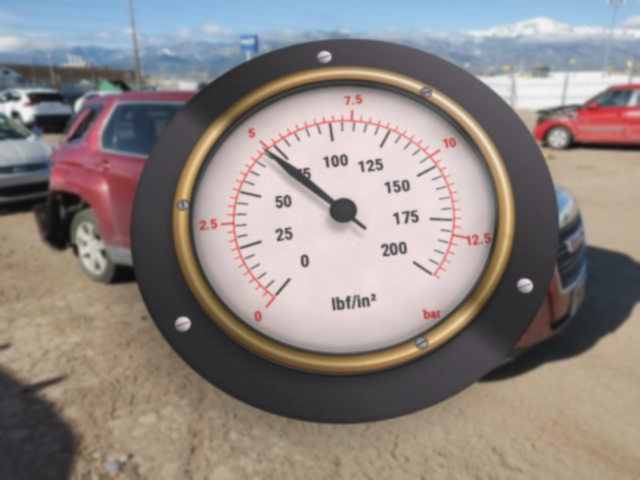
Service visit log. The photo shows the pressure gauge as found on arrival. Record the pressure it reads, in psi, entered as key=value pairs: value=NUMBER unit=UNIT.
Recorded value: value=70 unit=psi
